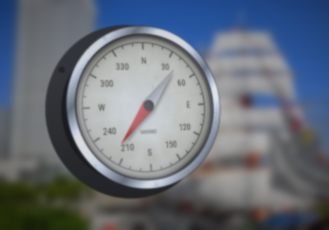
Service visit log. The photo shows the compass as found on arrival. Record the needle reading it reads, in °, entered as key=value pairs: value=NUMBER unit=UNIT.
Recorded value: value=220 unit=°
